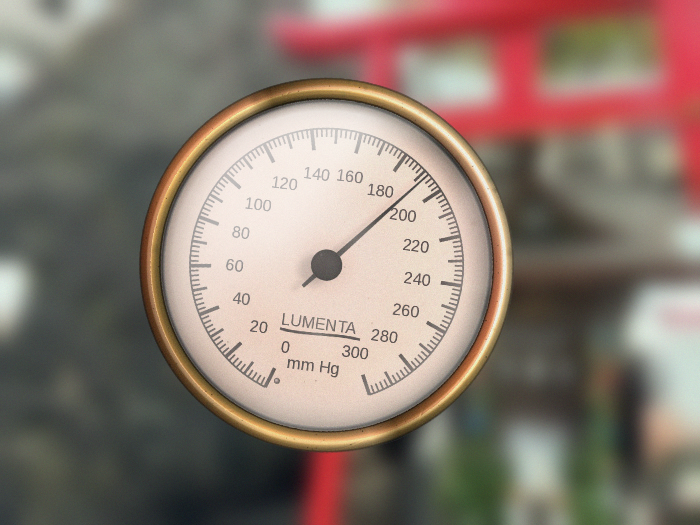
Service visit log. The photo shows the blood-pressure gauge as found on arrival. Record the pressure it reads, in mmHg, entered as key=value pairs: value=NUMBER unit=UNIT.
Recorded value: value=192 unit=mmHg
